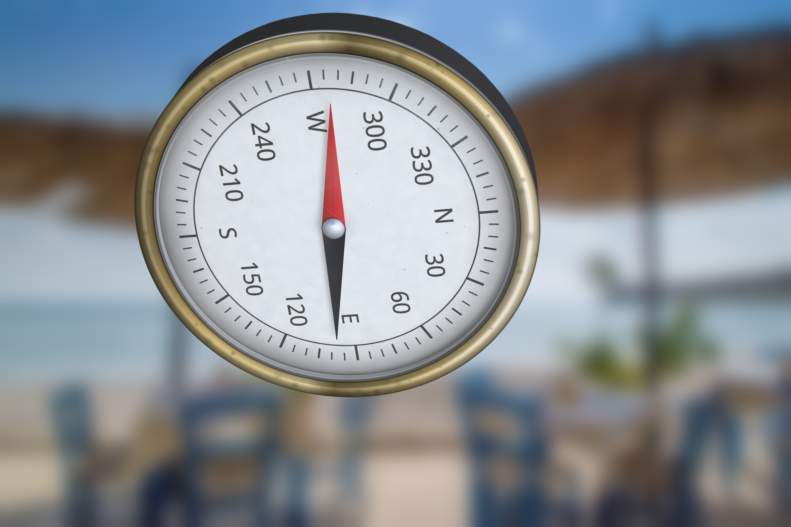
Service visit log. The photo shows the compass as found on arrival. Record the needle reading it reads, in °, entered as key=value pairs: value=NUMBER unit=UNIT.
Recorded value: value=277.5 unit=°
